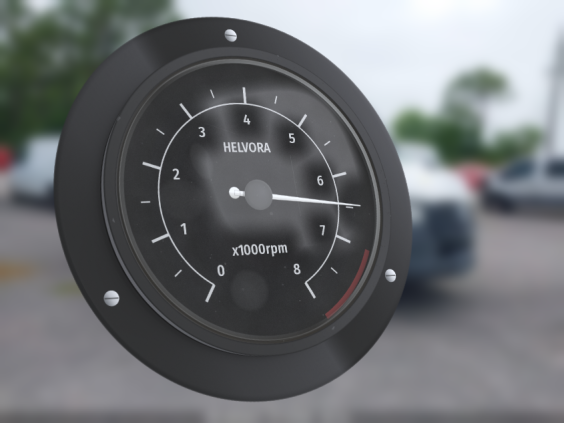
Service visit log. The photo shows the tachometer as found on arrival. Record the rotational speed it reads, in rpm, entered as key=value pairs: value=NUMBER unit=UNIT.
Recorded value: value=6500 unit=rpm
